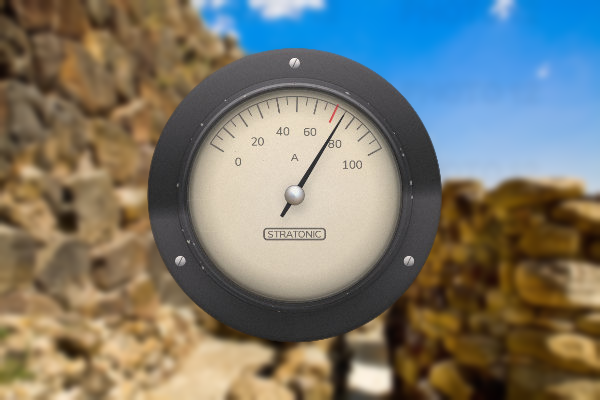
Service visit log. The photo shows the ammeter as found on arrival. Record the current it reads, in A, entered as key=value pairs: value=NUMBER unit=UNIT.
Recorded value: value=75 unit=A
